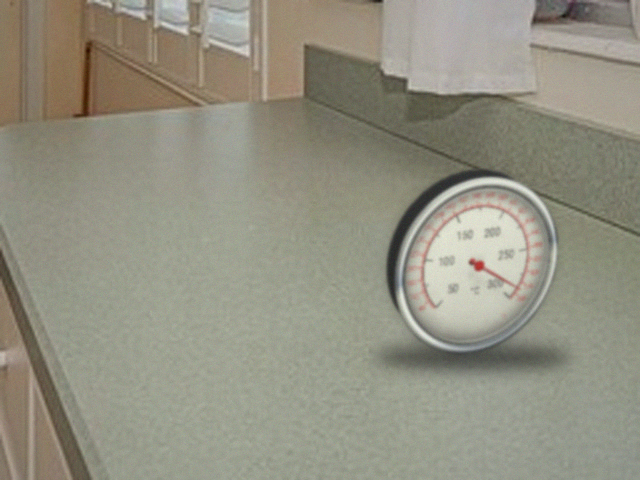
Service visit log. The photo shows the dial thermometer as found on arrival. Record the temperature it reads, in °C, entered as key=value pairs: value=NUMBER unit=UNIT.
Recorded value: value=287.5 unit=°C
